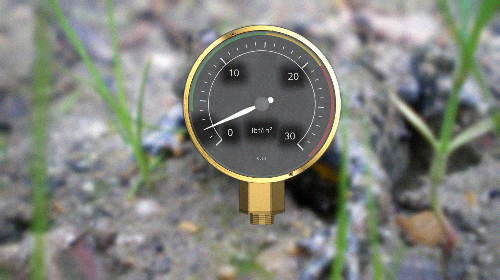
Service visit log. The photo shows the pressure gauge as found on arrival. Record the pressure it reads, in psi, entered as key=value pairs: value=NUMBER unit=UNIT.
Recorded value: value=2 unit=psi
